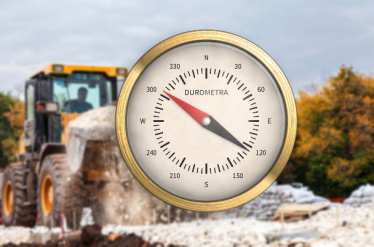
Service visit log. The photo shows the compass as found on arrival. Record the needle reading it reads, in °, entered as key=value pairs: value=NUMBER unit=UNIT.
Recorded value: value=305 unit=°
